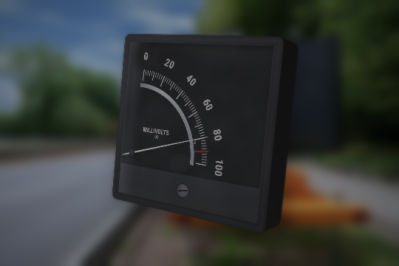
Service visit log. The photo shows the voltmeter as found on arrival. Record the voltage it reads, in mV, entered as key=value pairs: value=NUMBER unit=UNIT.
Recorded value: value=80 unit=mV
